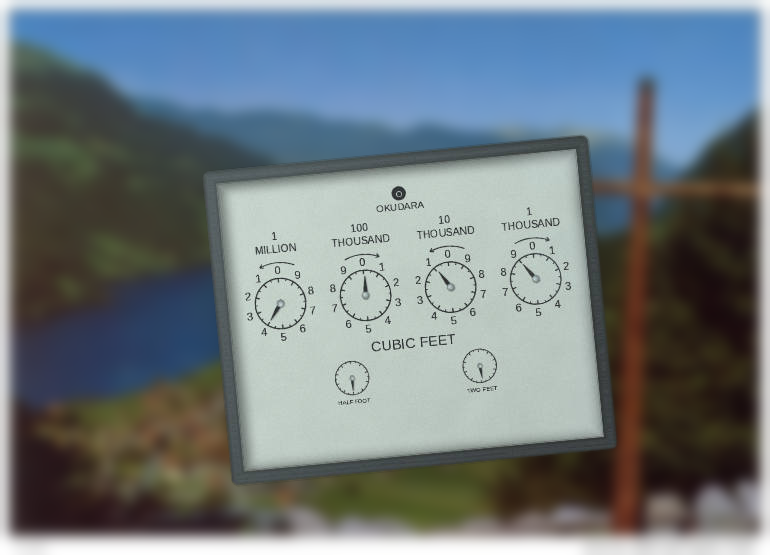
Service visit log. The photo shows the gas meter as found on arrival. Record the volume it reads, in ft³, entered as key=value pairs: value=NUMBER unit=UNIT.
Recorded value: value=400900 unit=ft³
